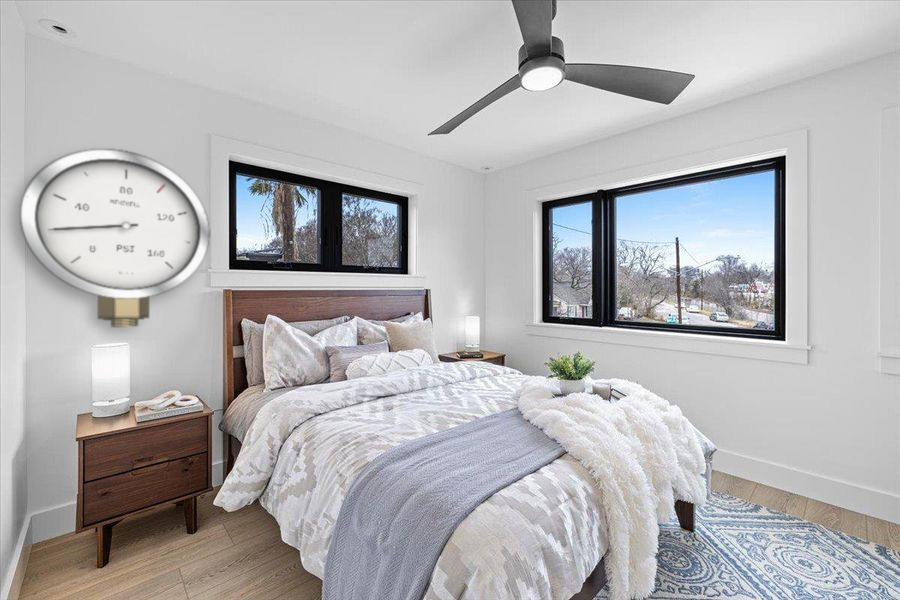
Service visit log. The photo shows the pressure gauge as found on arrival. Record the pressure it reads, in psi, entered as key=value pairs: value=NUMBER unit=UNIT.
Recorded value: value=20 unit=psi
